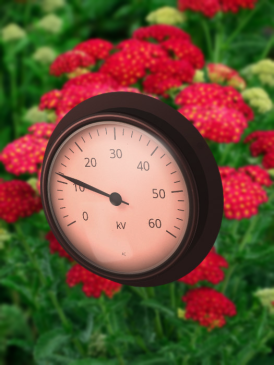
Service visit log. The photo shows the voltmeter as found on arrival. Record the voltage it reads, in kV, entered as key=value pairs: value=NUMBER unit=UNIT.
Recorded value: value=12 unit=kV
